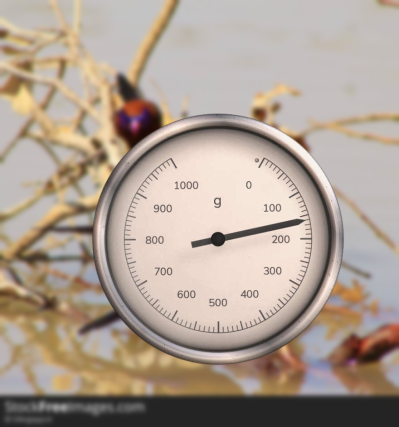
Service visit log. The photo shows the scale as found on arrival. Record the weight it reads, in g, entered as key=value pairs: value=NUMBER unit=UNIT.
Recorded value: value=160 unit=g
